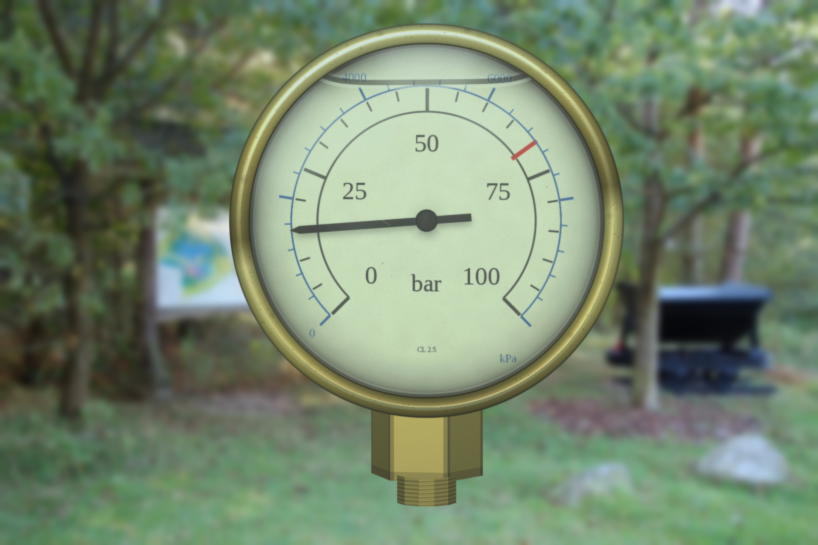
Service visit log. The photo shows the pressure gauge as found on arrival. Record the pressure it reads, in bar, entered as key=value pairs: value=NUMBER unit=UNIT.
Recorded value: value=15 unit=bar
